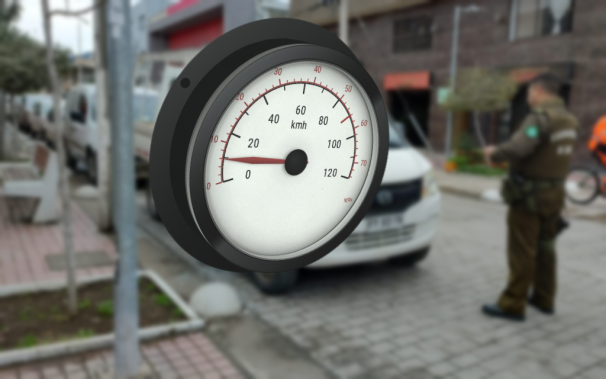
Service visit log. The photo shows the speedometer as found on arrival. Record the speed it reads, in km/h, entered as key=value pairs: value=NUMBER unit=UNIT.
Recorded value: value=10 unit=km/h
